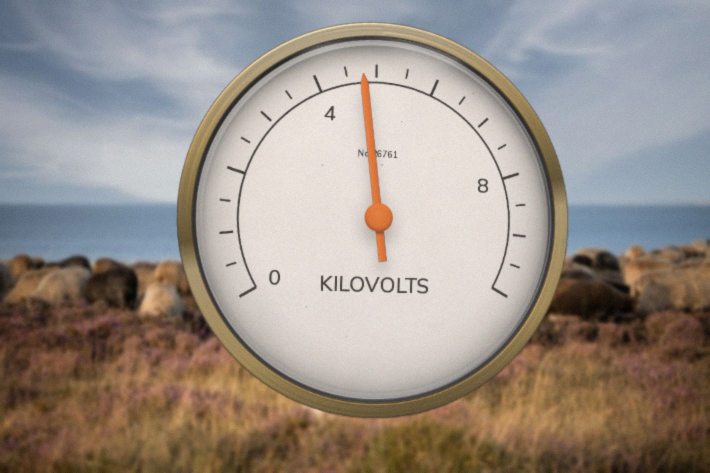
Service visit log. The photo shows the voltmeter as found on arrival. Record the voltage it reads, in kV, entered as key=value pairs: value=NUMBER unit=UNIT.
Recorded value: value=4.75 unit=kV
